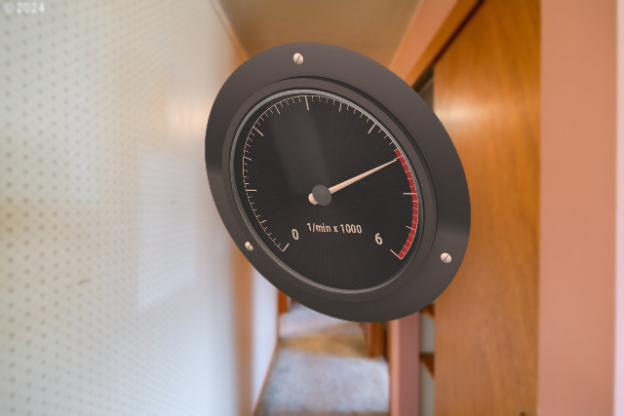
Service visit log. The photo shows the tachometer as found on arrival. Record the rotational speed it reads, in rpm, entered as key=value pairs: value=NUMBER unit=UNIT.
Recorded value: value=4500 unit=rpm
